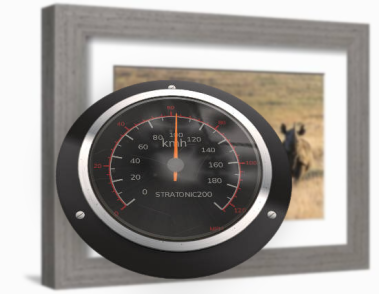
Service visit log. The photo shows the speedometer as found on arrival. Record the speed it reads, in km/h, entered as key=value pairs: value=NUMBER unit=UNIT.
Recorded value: value=100 unit=km/h
